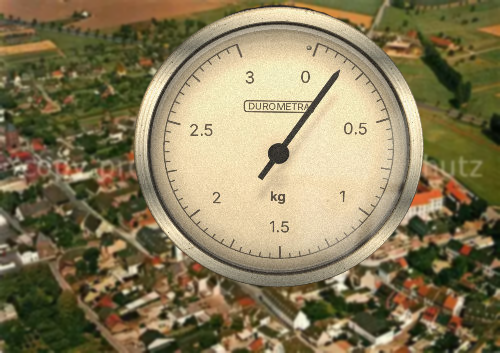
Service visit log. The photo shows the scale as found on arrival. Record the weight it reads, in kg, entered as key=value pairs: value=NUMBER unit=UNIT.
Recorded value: value=0.15 unit=kg
